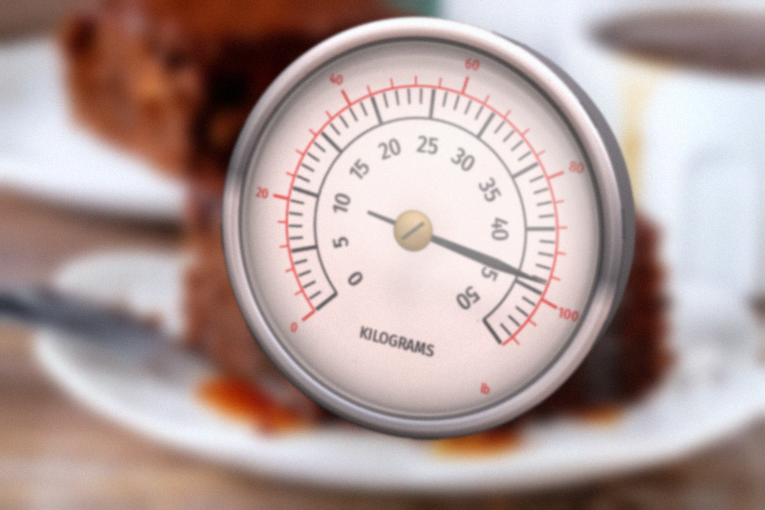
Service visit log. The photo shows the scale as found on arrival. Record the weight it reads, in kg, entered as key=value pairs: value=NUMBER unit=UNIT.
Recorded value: value=44 unit=kg
